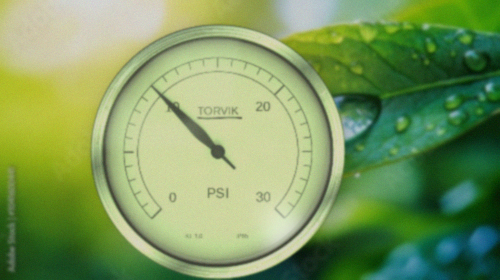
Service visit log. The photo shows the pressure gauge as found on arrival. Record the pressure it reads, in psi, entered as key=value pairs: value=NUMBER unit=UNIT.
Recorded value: value=10 unit=psi
